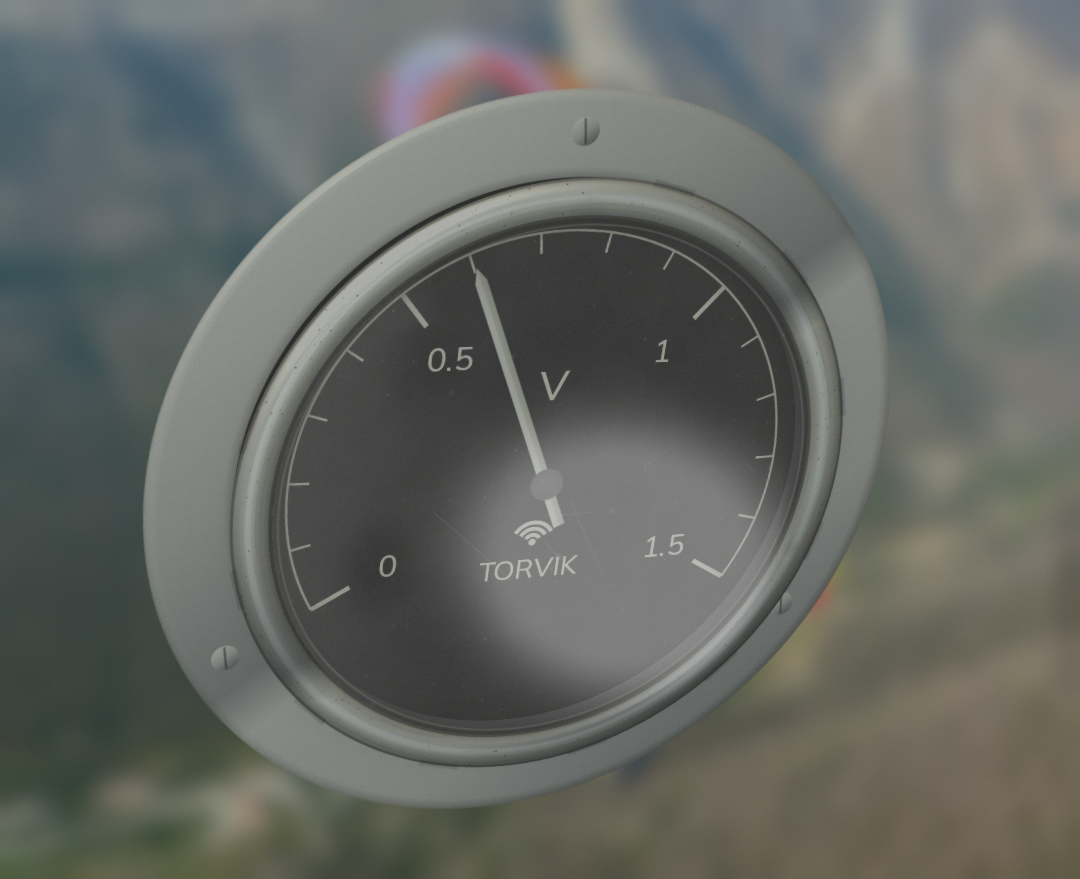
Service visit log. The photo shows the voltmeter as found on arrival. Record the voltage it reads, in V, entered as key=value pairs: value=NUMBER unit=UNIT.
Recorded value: value=0.6 unit=V
